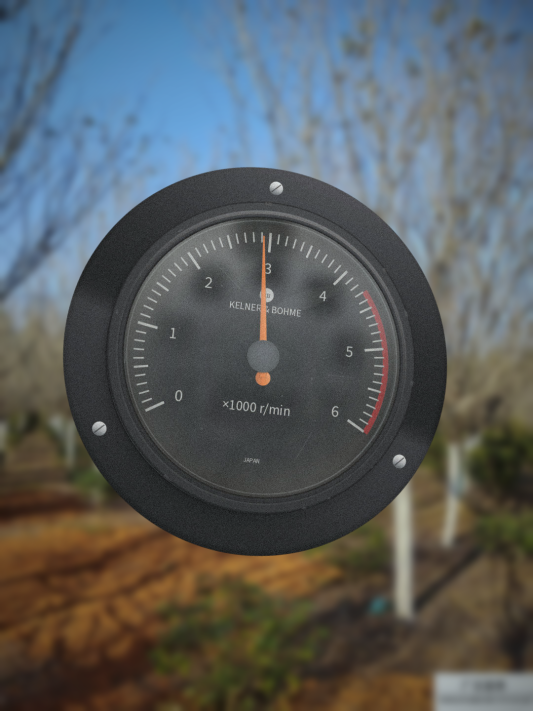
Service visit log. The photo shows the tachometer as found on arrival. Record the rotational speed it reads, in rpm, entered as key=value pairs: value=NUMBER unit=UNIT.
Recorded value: value=2900 unit=rpm
